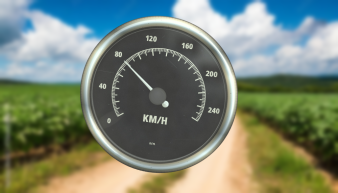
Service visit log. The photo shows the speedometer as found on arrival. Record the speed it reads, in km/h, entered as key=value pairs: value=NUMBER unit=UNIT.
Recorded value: value=80 unit=km/h
